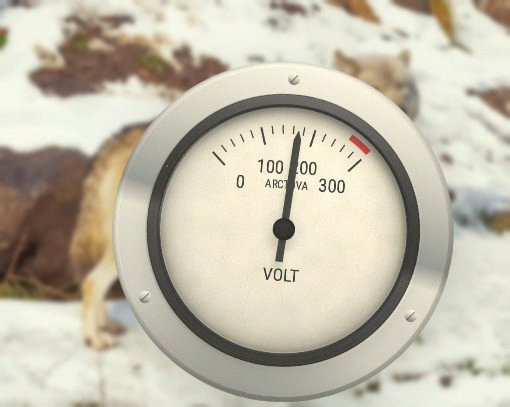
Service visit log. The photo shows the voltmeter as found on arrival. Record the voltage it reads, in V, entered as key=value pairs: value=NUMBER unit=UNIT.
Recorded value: value=170 unit=V
